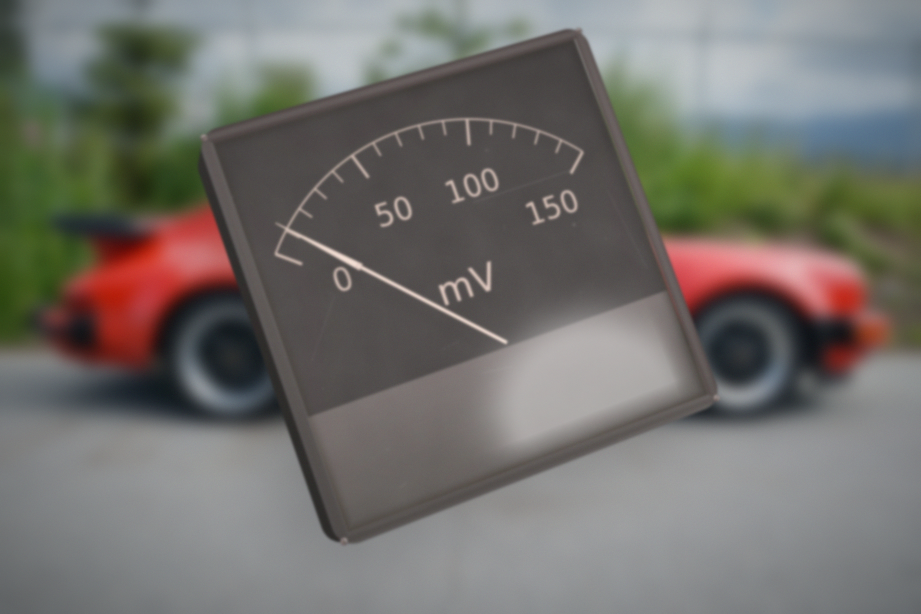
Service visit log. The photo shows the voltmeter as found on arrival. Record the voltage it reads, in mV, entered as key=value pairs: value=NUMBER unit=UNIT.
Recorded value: value=10 unit=mV
